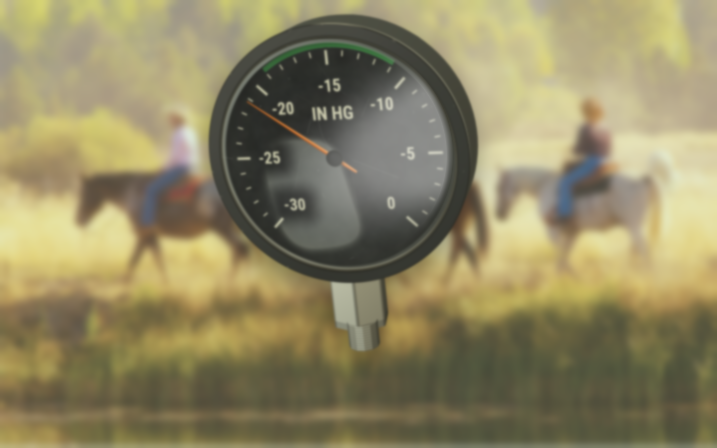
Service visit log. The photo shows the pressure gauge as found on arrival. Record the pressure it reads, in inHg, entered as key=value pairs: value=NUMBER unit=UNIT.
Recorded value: value=-21 unit=inHg
